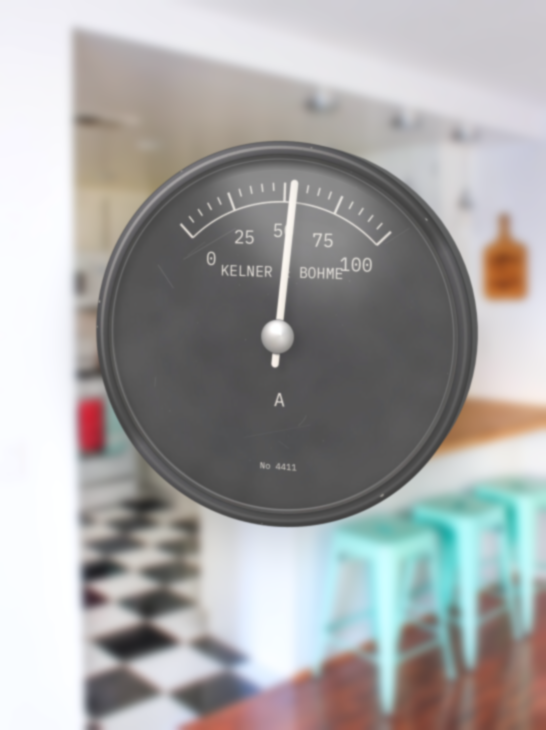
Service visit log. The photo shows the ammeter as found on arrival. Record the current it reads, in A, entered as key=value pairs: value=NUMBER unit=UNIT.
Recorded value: value=55 unit=A
